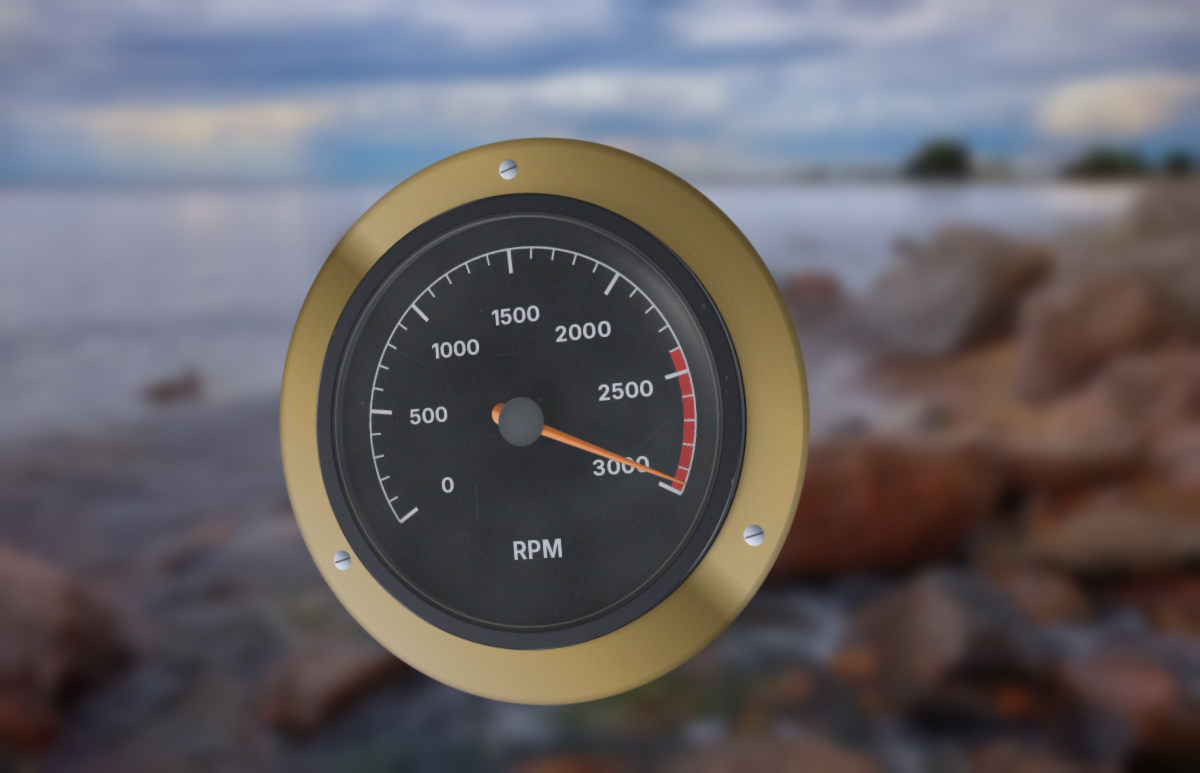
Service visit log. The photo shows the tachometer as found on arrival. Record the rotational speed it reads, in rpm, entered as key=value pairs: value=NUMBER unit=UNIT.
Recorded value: value=2950 unit=rpm
